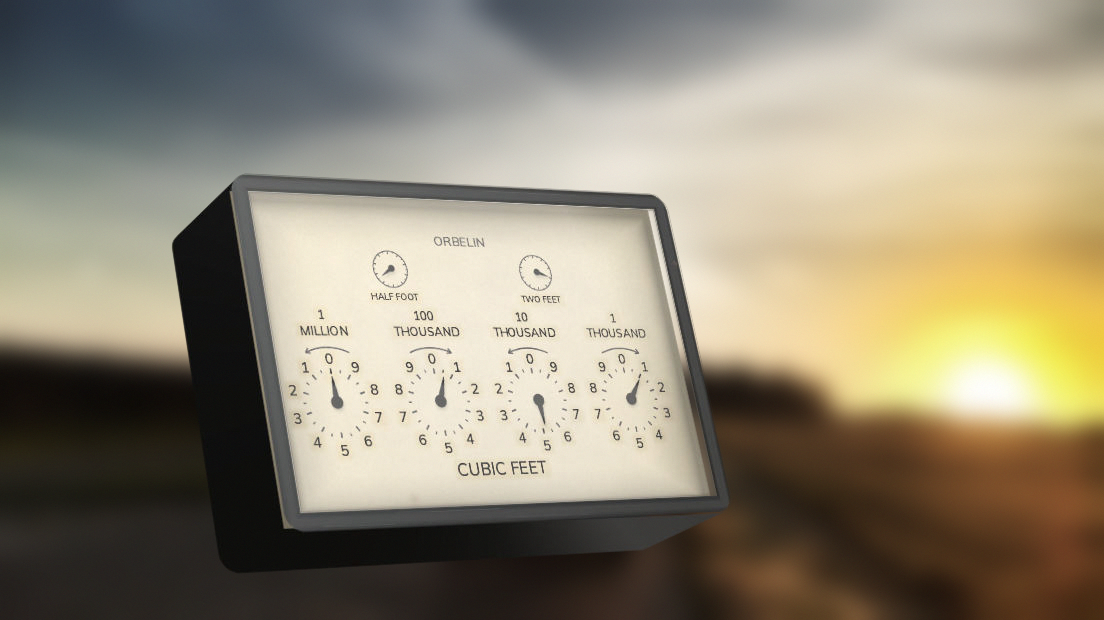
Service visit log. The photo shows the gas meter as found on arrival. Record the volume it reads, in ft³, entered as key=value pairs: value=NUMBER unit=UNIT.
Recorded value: value=5100 unit=ft³
